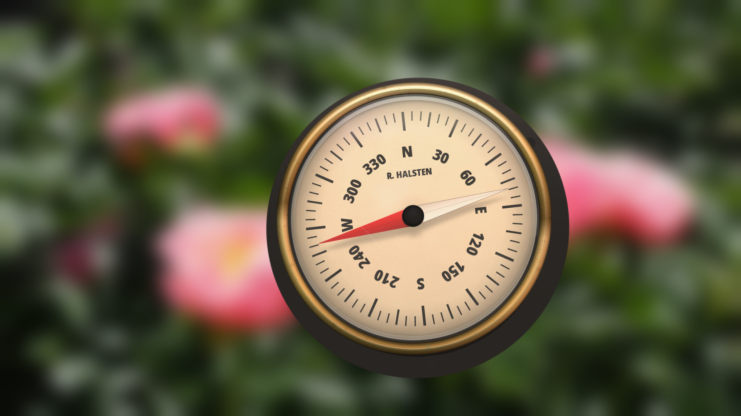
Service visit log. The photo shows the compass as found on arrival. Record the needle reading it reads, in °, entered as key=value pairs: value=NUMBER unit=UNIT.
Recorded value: value=260 unit=°
